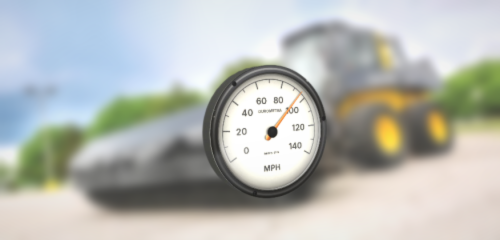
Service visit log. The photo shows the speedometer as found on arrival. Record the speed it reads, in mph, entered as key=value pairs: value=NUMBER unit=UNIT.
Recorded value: value=95 unit=mph
